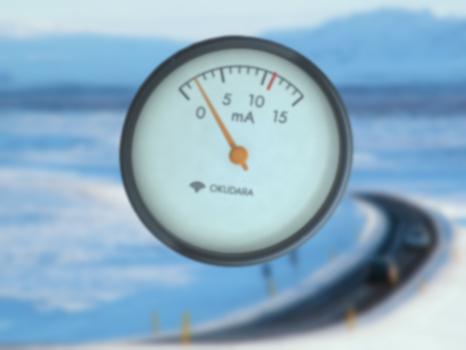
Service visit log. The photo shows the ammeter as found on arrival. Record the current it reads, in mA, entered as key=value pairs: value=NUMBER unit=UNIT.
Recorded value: value=2 unit=mA
